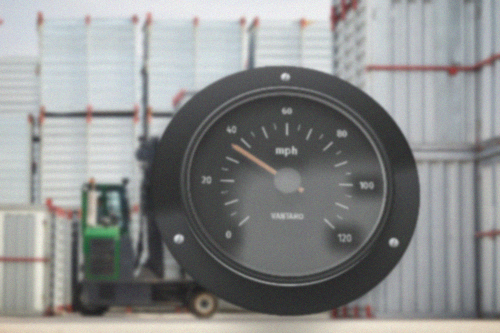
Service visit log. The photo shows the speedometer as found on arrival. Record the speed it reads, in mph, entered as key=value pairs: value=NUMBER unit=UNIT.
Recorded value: value=35 unit=mph
